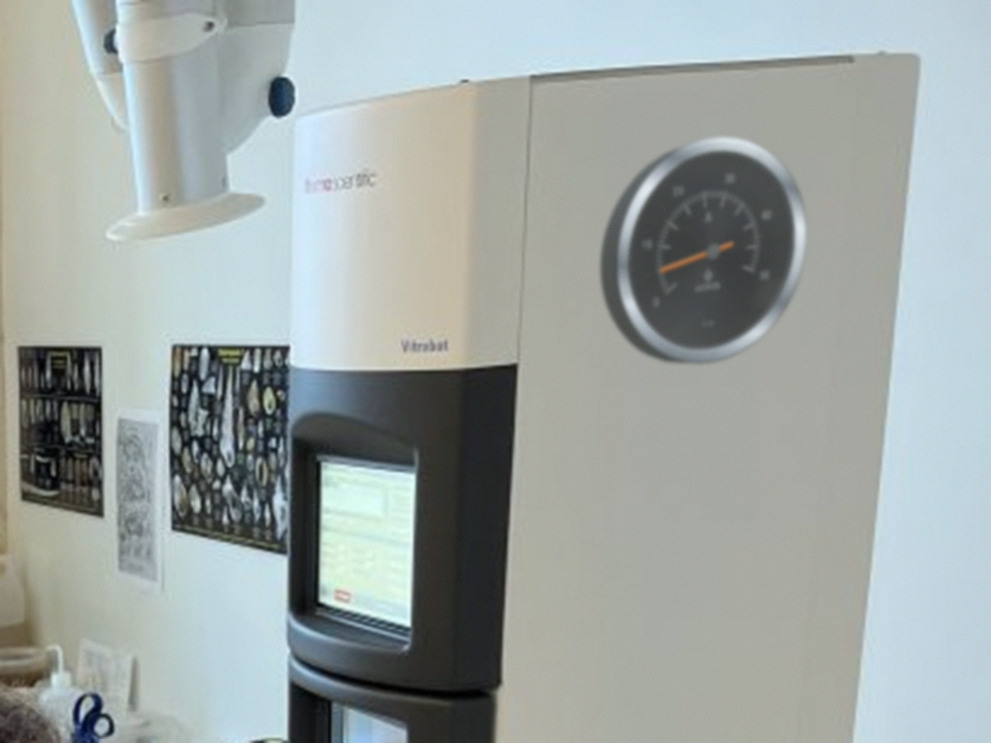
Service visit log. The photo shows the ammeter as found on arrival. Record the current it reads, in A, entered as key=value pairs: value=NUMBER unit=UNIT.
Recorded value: value=5 unit=A
